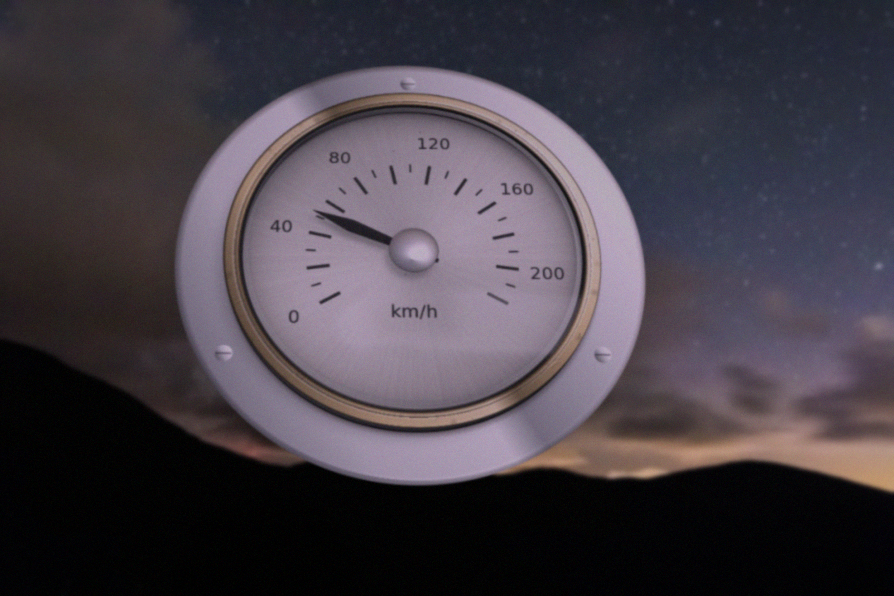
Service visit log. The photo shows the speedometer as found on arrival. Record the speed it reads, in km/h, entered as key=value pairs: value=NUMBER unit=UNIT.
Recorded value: value=50 unit=km/h
